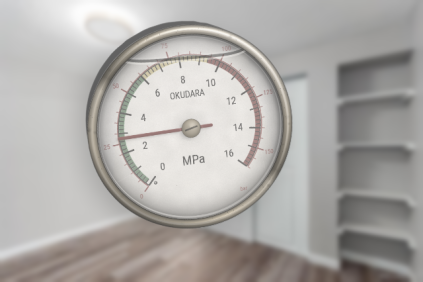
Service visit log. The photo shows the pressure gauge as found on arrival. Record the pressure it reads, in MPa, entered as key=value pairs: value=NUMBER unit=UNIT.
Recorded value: value=2.8 unit=MPa
